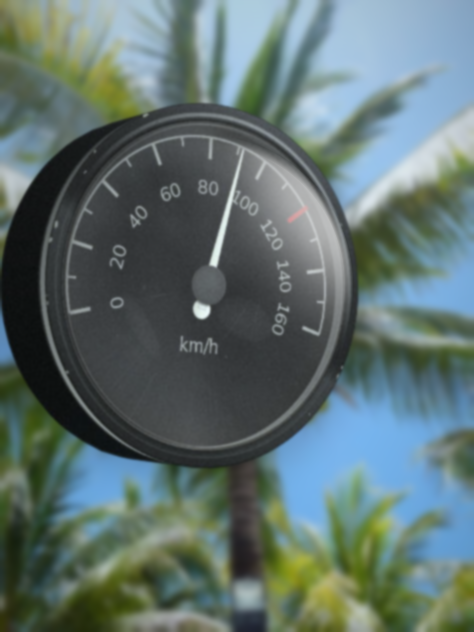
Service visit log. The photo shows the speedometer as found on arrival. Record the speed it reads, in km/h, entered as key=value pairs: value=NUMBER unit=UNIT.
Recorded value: value=90 unit=km/h
